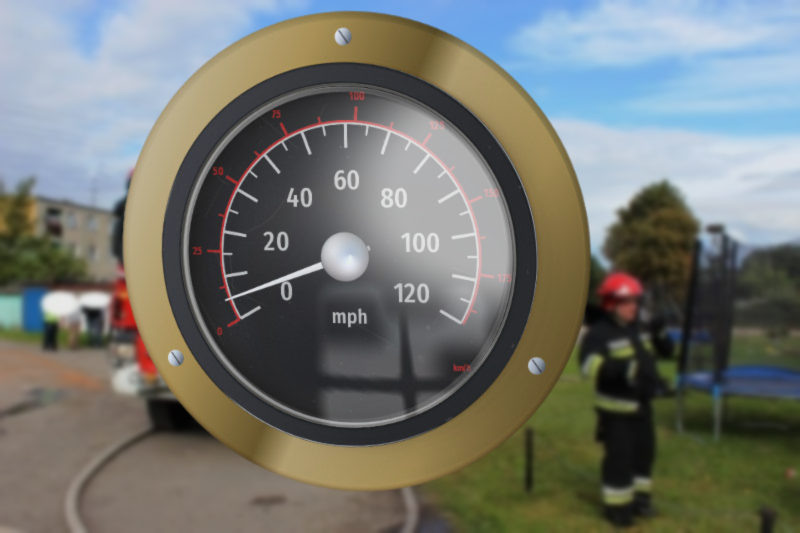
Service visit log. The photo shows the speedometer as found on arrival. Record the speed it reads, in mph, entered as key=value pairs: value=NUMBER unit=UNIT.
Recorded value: value=5 unit=mph
